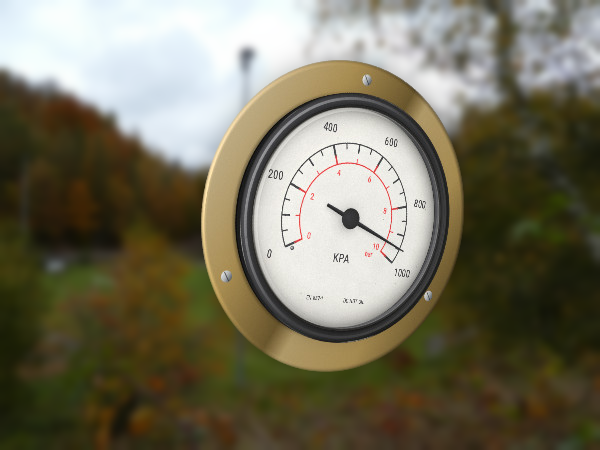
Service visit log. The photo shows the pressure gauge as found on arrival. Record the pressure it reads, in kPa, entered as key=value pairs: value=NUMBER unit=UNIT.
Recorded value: value=950 unit=kPa
